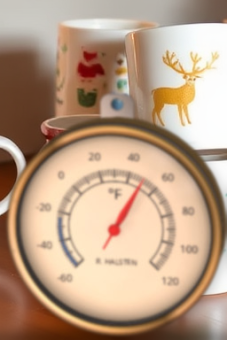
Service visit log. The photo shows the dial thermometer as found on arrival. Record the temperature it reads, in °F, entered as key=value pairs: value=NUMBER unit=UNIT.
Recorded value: value=50 unit=°F
